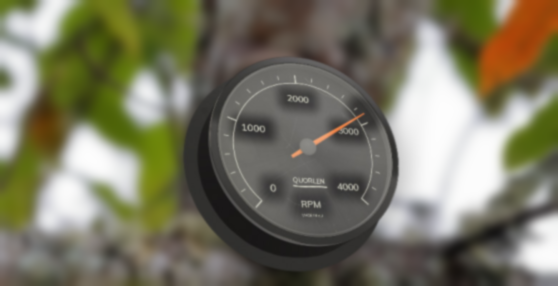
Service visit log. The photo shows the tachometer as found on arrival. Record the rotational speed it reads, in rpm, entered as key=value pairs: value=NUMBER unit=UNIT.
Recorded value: value=2900 unit=rpm
